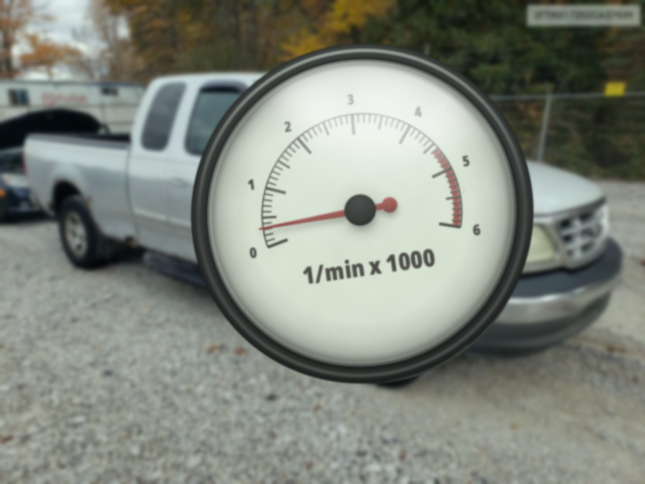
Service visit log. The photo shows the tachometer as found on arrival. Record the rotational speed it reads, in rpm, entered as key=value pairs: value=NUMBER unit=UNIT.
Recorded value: value=300 unit=rpm
